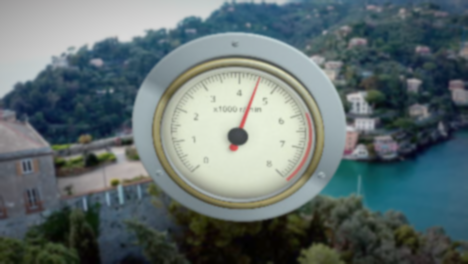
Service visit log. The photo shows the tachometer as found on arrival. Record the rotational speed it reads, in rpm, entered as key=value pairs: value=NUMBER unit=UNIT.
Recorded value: value=4500 unit=rpm
